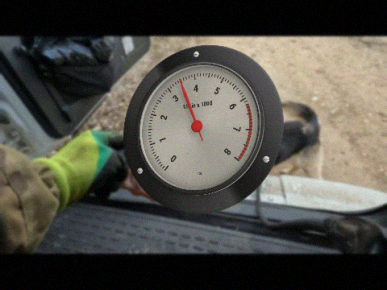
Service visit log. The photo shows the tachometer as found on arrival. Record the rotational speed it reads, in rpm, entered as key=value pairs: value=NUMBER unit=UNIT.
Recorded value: value=3500 unit=rpm
